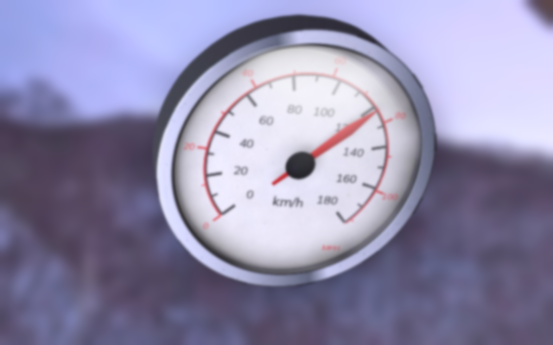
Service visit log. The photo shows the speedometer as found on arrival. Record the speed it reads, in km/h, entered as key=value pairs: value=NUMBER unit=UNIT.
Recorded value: value=120 unit=km/h
